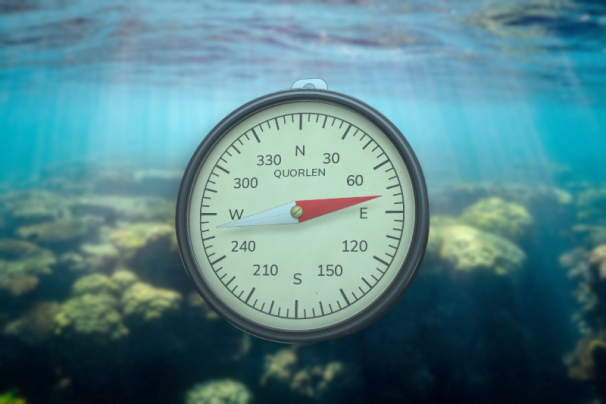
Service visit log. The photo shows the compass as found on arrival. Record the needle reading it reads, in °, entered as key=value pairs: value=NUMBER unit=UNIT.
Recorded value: value=80 unit=°
